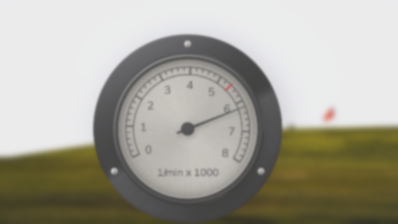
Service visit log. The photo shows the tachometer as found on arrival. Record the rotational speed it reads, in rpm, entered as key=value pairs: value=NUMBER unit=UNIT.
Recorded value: value=6200 unit=rpm
